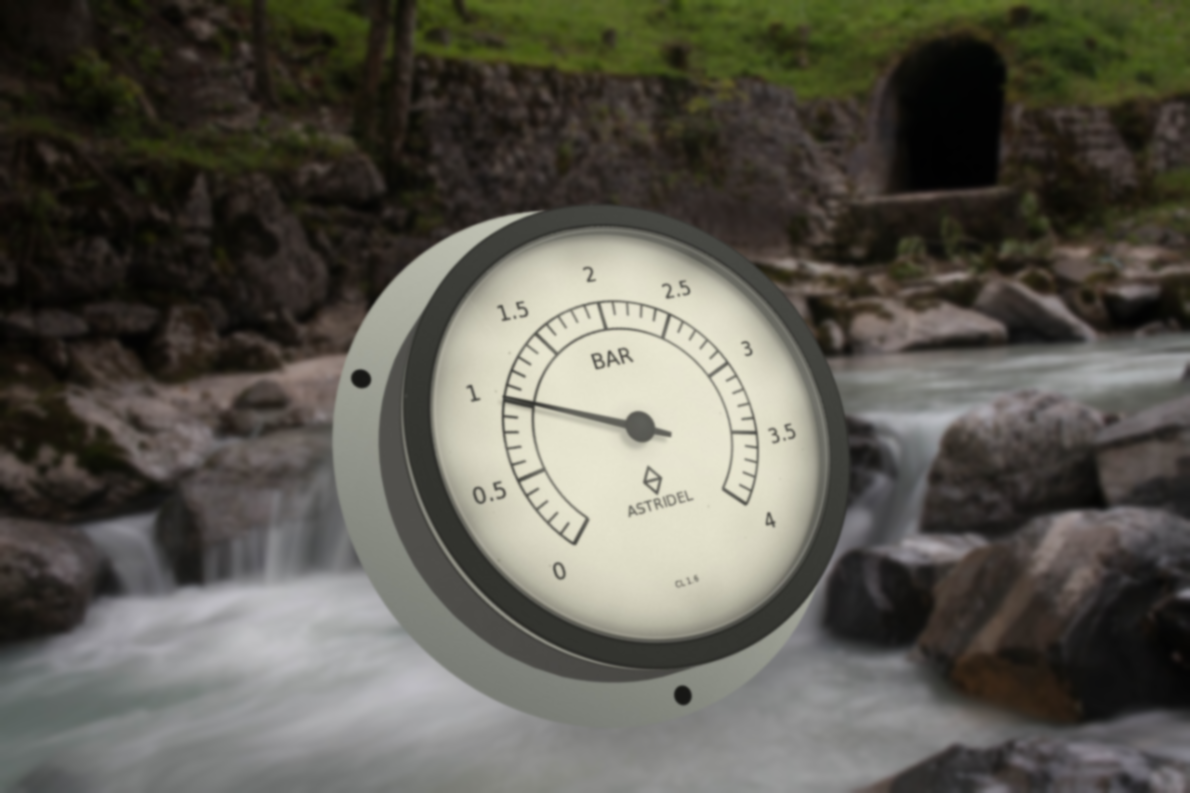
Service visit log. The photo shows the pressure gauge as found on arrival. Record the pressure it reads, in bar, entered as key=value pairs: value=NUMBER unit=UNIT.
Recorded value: value=1 unit=bar
